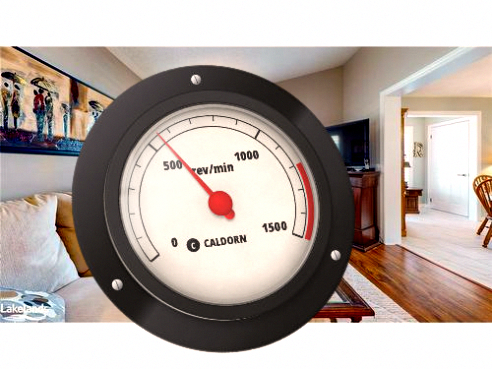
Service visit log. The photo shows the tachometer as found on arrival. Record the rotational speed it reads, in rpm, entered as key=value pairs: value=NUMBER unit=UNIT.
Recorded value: value=550 unit=rpm
